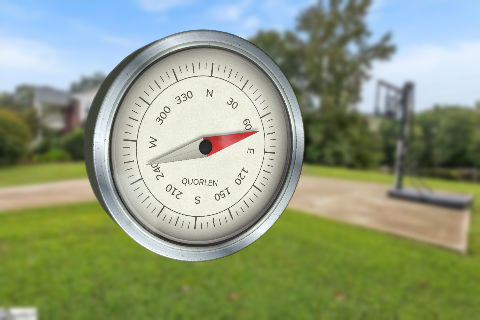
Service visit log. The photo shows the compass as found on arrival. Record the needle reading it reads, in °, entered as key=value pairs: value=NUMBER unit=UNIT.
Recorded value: value=70 unit=°
